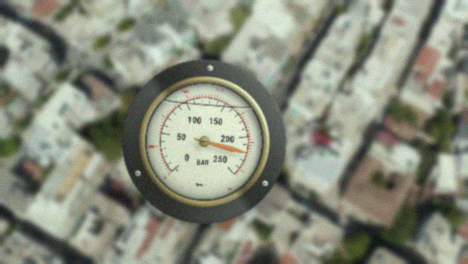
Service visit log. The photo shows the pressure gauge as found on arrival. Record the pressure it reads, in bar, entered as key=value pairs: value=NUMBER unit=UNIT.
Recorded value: value=220 unit=bar
